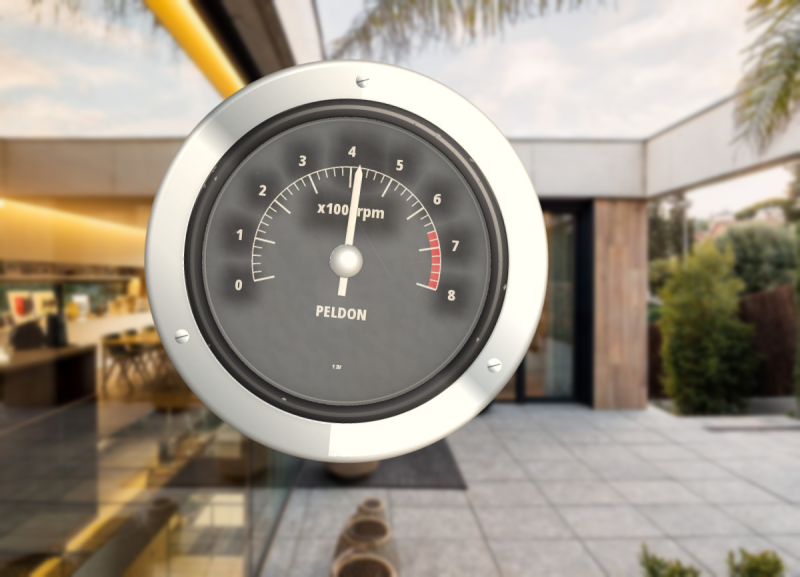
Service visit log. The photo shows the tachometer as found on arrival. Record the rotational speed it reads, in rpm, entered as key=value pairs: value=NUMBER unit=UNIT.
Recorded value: value=4200 unit=rpm
